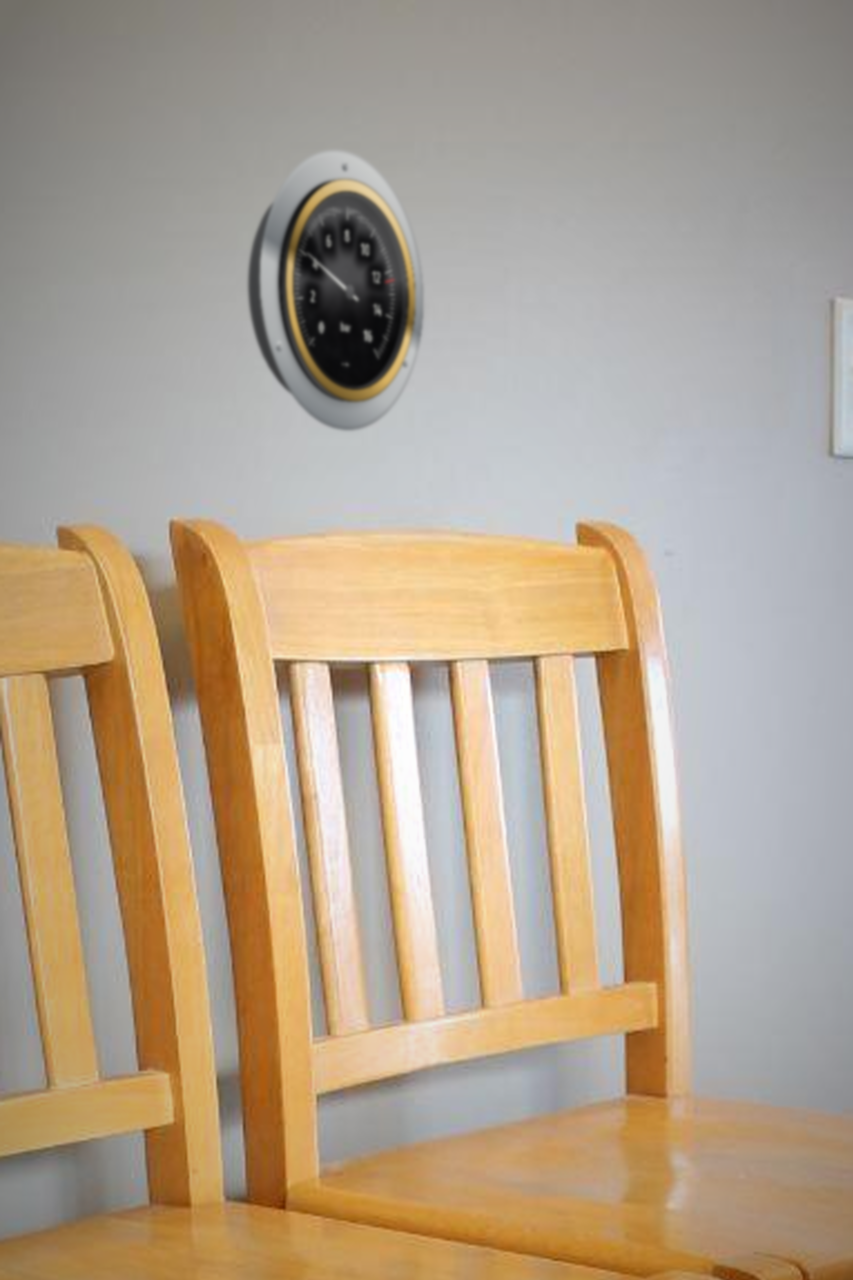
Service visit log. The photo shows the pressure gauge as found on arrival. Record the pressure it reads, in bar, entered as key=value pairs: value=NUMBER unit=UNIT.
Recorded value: value=4 unit=bar
